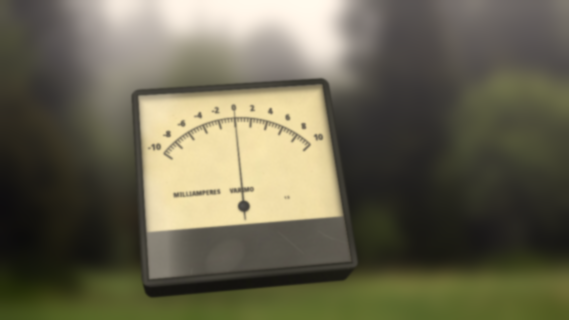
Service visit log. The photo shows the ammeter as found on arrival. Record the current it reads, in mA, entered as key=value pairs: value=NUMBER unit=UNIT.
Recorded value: value=0 unit=mA
